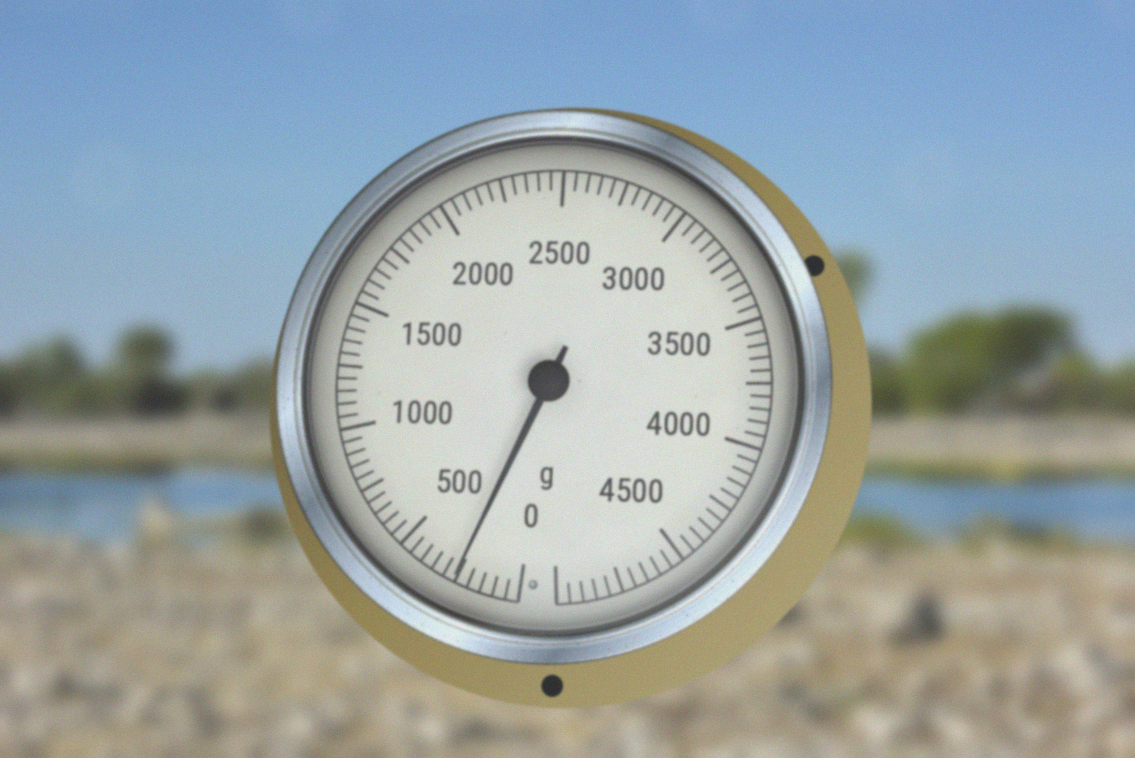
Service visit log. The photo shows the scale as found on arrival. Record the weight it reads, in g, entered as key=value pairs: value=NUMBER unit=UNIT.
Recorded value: value=250 unit=g
